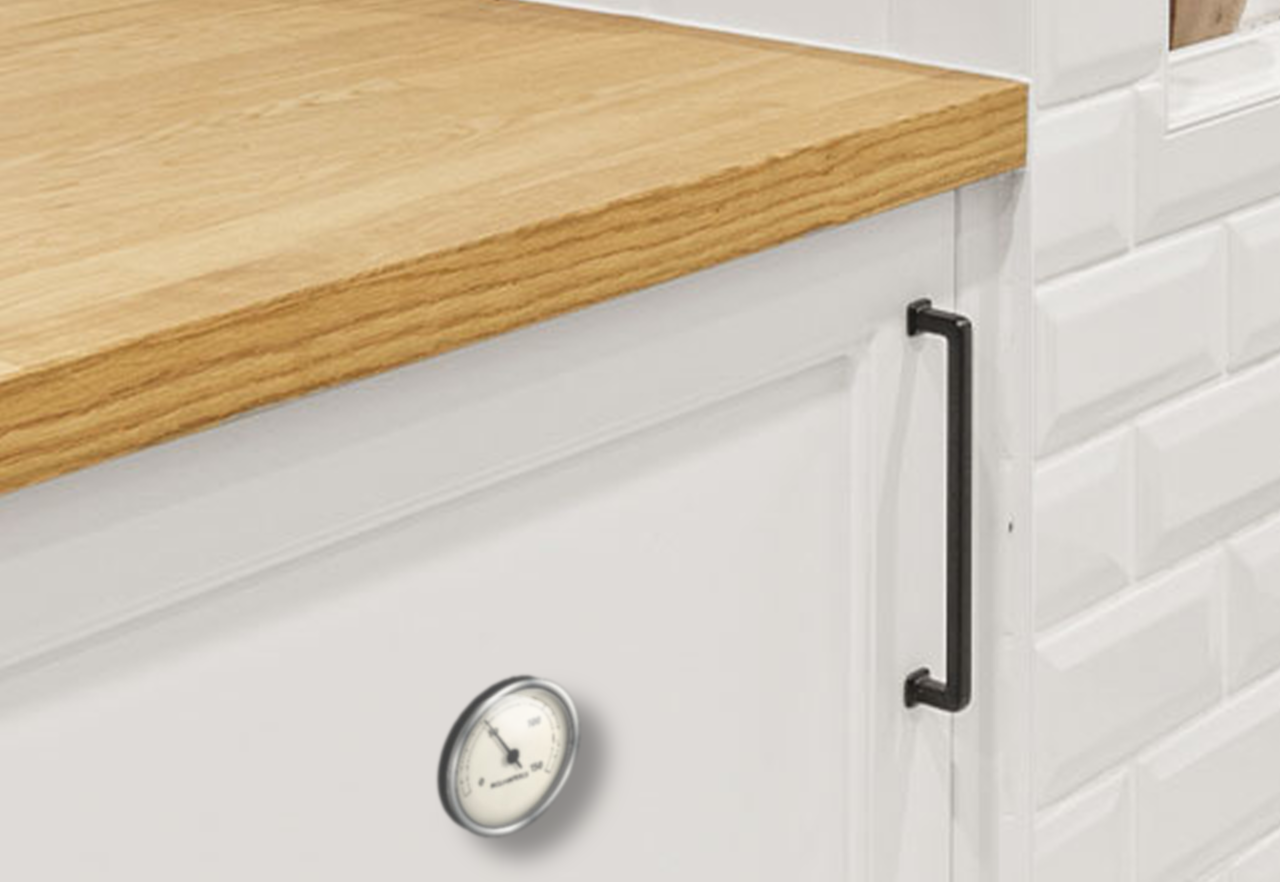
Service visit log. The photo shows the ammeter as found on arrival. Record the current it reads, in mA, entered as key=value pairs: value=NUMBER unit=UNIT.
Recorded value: value=50 unit=mA
